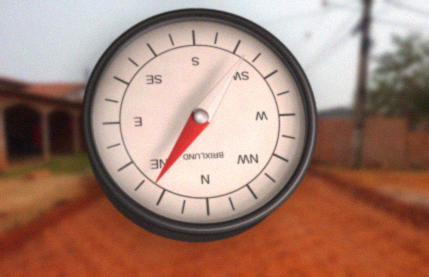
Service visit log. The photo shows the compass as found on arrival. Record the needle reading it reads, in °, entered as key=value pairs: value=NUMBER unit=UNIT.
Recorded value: value=37.5 unit=°
